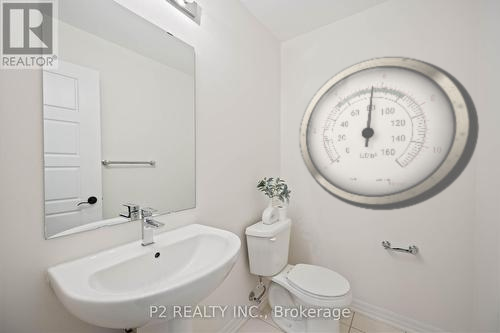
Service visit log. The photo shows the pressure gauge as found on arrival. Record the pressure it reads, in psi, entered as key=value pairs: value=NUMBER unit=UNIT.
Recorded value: value=80 unit=psi
